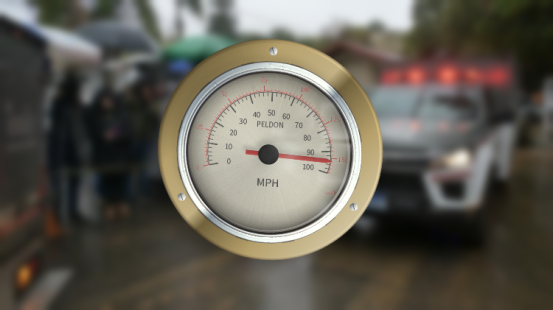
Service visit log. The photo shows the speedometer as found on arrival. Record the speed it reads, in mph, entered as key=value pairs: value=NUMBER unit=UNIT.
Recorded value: value=94 unit=mph
